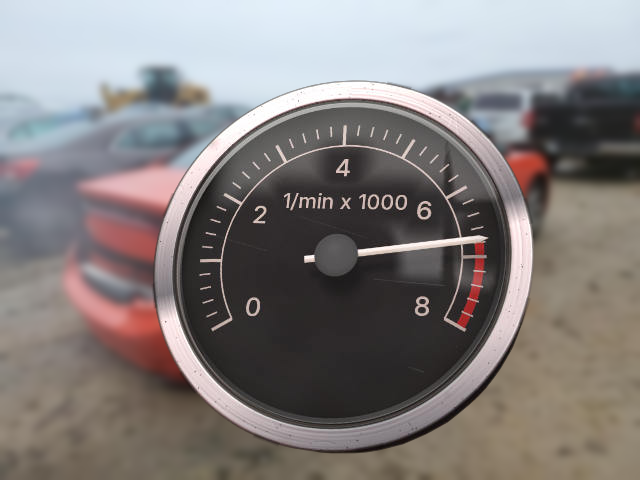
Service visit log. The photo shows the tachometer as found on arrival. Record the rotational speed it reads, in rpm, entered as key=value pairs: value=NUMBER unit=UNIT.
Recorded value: value=6800 unit=rpm
